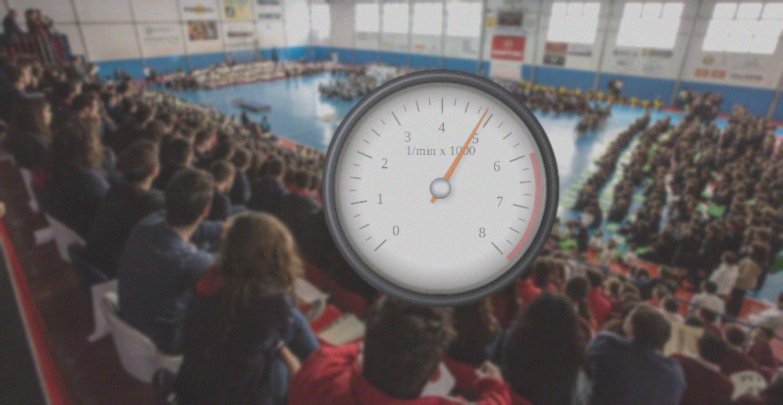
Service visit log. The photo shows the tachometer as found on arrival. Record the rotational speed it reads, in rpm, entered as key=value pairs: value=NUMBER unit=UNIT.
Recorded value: value=4875 unit=rpm
